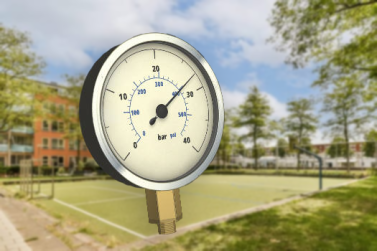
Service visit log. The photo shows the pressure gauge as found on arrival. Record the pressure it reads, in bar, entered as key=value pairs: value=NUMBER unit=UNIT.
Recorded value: value=27.5 unit=bar
